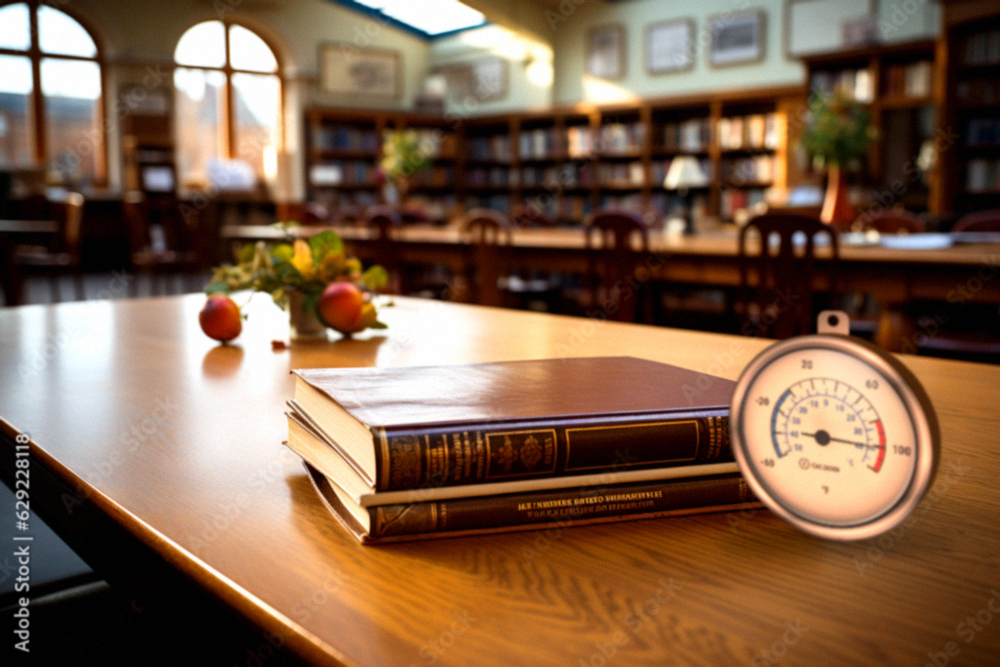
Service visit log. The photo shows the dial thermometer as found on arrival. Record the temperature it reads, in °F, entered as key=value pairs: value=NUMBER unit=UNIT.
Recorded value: value=100 unit=°F
